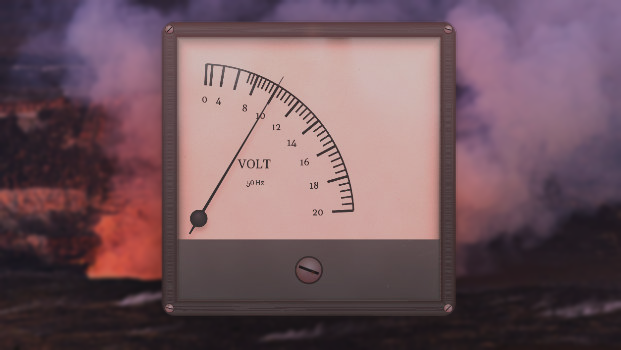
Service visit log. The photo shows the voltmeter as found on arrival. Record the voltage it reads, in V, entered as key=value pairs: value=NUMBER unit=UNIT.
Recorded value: value=10 unit=V
